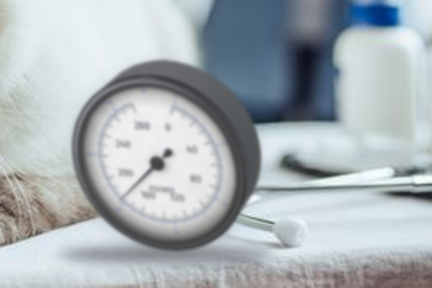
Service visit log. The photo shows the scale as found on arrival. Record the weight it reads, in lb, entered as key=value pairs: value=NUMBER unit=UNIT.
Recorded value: value=180 unit=lb
